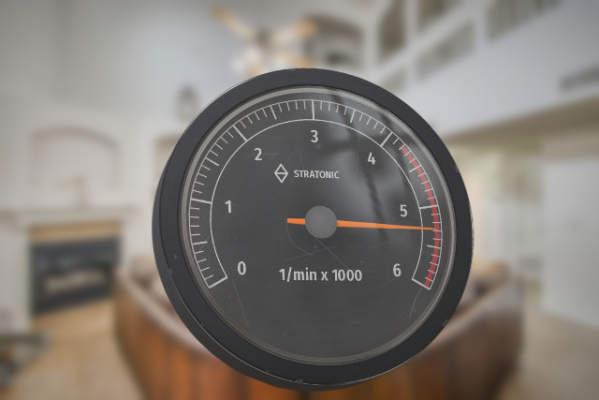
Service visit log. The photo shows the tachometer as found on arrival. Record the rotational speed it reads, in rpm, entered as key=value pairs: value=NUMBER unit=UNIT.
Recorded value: value=5300 unit=rpm
